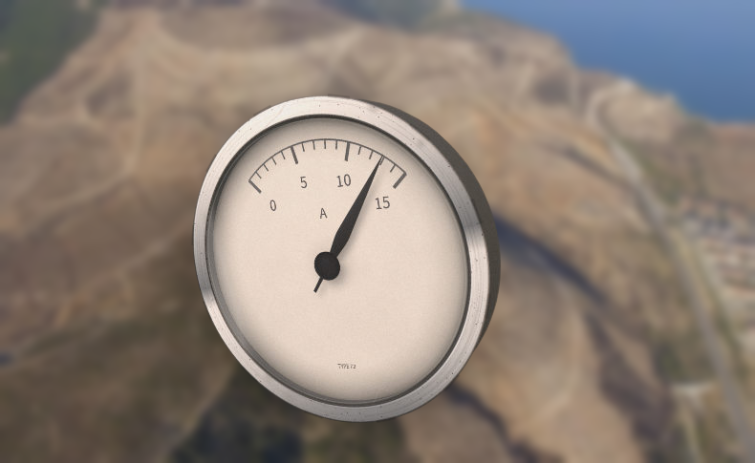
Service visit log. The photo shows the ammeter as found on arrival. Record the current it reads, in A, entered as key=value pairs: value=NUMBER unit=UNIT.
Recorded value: value=13 unit=A
